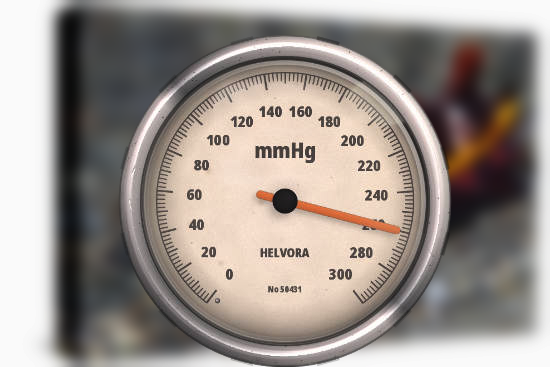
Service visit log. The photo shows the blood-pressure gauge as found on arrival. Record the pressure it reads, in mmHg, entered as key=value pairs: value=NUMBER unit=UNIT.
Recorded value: value=260 unit=mmHg
